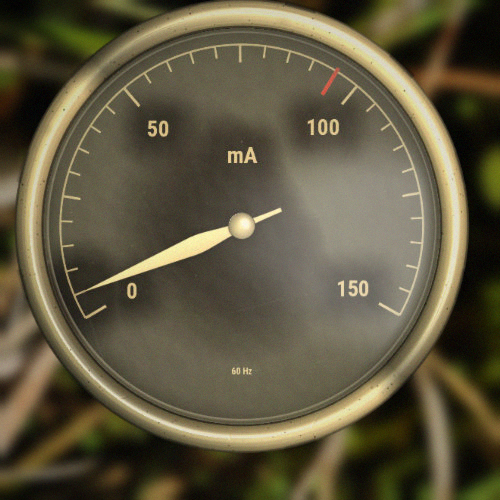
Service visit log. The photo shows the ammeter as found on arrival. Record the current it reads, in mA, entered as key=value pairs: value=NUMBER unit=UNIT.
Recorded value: value=5 unit=mA
